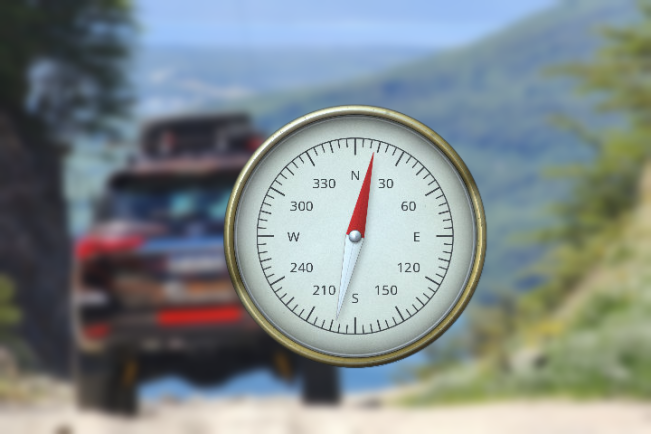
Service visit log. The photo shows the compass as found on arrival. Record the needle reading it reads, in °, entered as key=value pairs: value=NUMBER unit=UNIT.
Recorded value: value=12.5 unit=°
